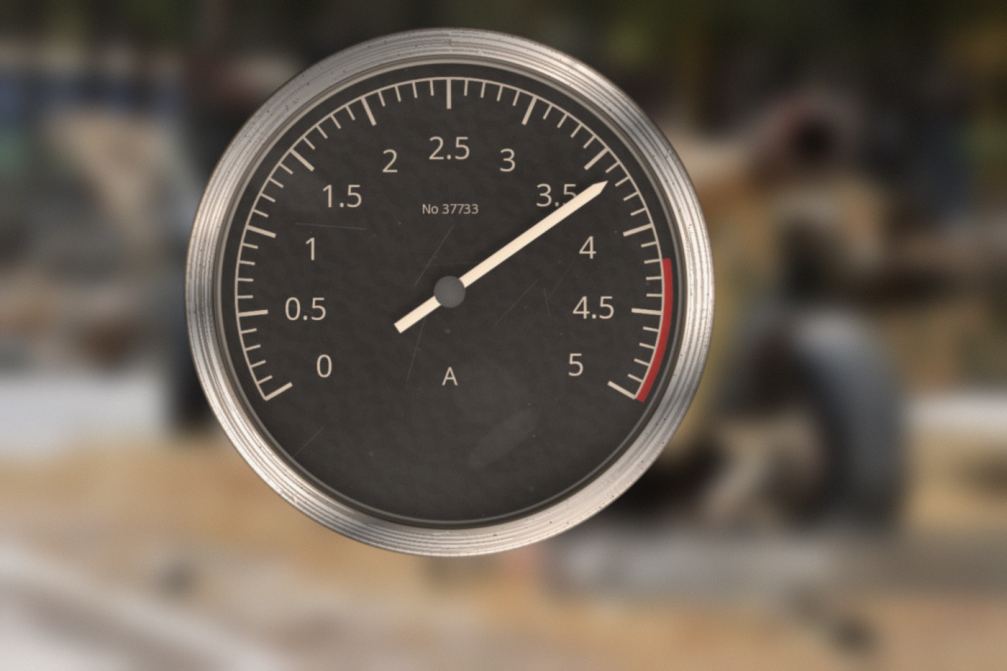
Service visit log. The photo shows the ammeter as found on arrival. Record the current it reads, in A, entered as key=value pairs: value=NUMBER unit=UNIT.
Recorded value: value=3.65 unit=A
